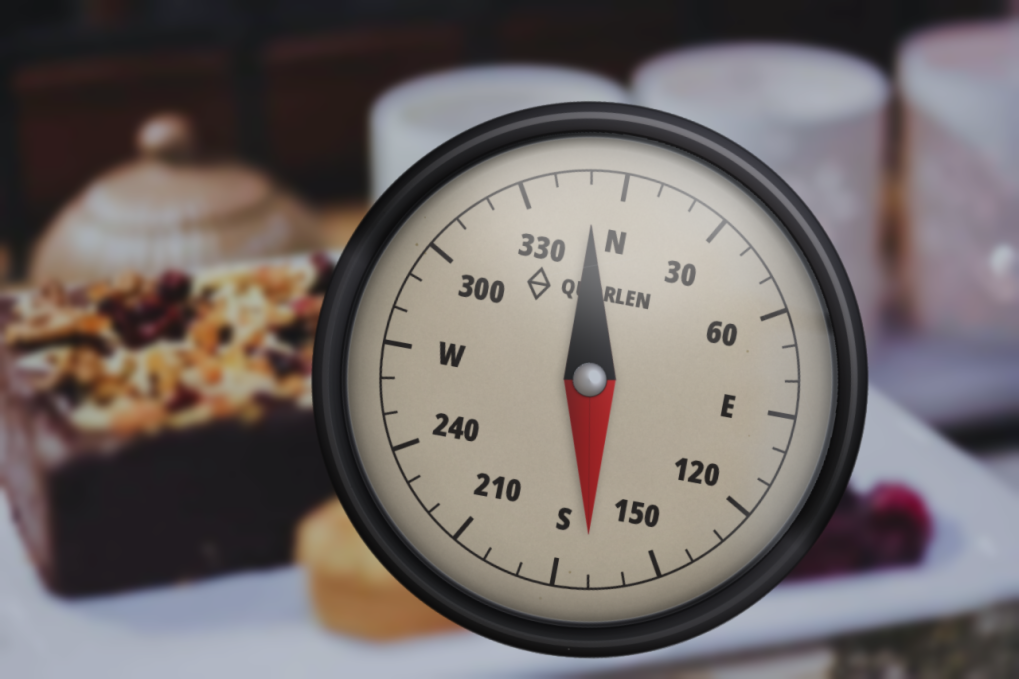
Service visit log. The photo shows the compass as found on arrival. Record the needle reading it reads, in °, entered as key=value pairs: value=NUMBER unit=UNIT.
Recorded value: value=170 unit=°
